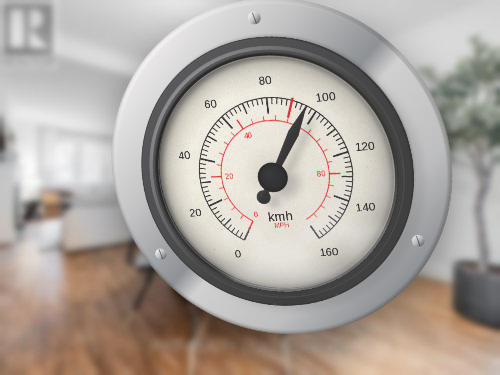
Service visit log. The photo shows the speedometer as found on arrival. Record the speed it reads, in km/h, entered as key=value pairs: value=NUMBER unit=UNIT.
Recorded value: value=96 unit=km/h
